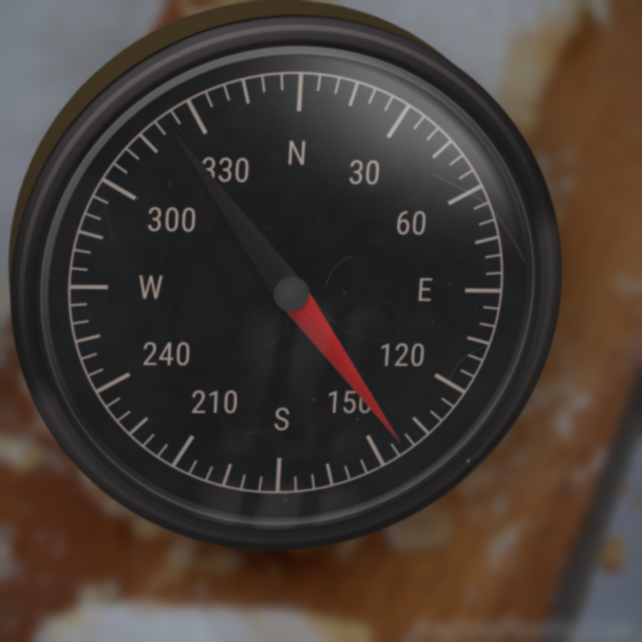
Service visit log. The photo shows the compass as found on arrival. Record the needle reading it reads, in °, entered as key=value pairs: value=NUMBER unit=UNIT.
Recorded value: value=142.5 unit=°
